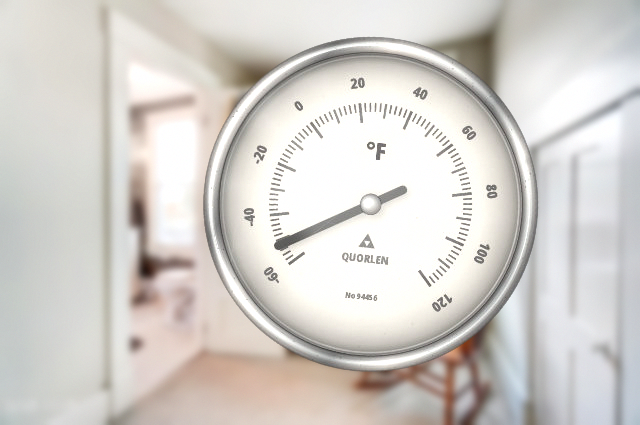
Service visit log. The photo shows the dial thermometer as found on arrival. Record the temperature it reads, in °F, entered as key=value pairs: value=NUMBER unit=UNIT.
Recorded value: value=-52 unit=°F
